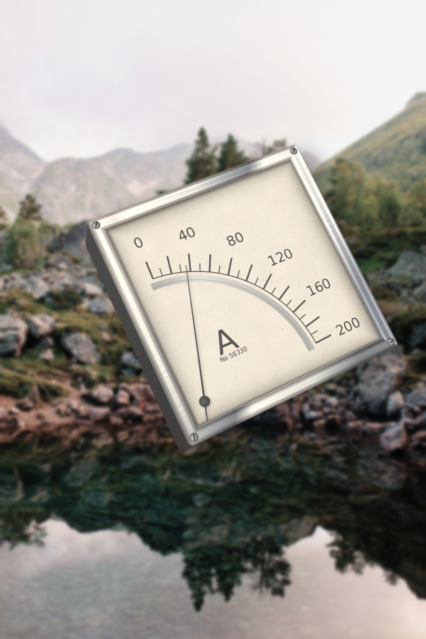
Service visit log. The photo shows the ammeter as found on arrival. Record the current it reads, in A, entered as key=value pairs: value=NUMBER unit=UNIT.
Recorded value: value=35 unit=A
